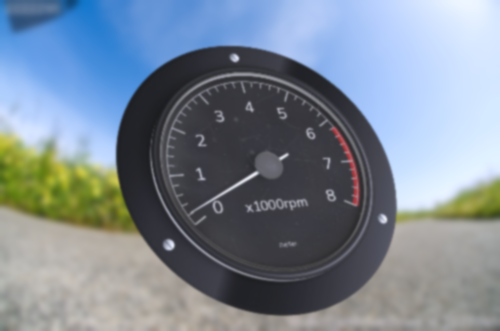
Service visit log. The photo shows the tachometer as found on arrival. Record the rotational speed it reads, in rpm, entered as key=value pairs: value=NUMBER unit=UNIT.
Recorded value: value=200 unit=rpm
